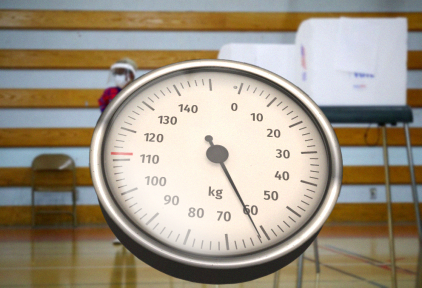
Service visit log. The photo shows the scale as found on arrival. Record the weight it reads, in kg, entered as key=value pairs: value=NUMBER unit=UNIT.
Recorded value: value=62 unit=kg
